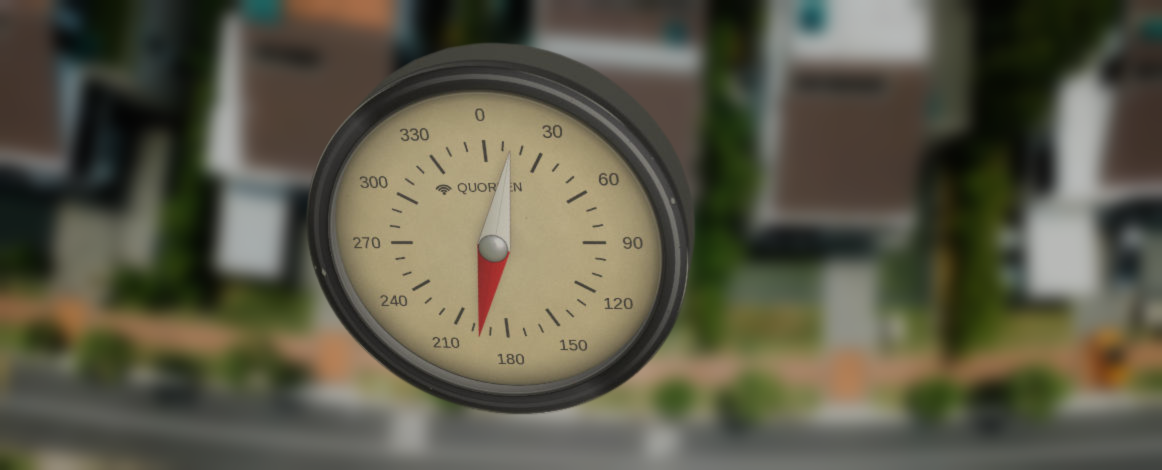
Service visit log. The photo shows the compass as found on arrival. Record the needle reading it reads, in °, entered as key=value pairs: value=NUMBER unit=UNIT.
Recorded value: value=195 unit=°
